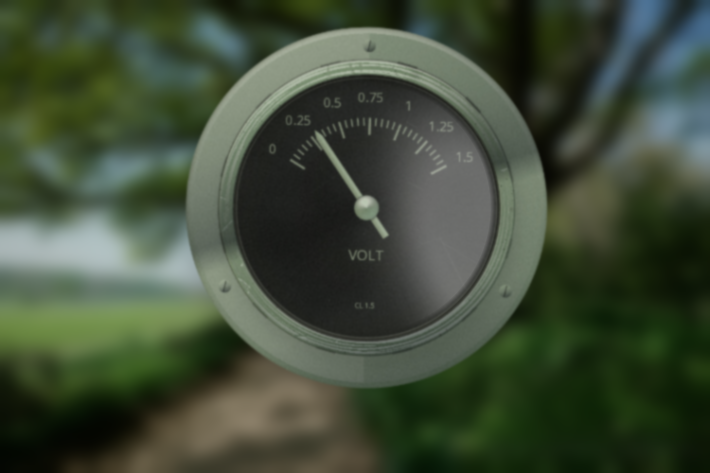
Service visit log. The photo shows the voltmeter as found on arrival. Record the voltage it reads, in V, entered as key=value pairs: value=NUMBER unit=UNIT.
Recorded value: value=0.3 unit=V
